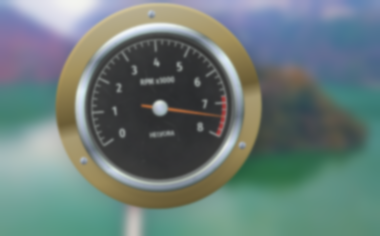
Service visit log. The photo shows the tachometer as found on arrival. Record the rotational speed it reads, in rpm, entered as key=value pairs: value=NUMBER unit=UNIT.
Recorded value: value=7400 unit=rpm
